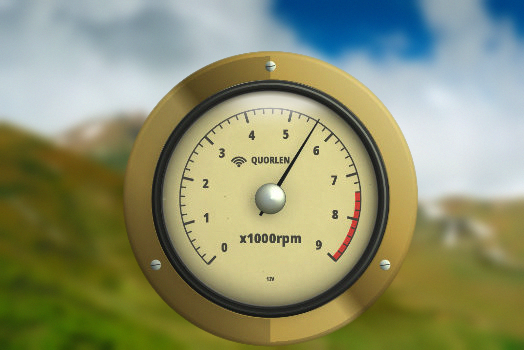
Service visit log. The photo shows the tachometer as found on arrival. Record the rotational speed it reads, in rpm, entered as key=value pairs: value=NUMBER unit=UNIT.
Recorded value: value=5600 unit=rpm
